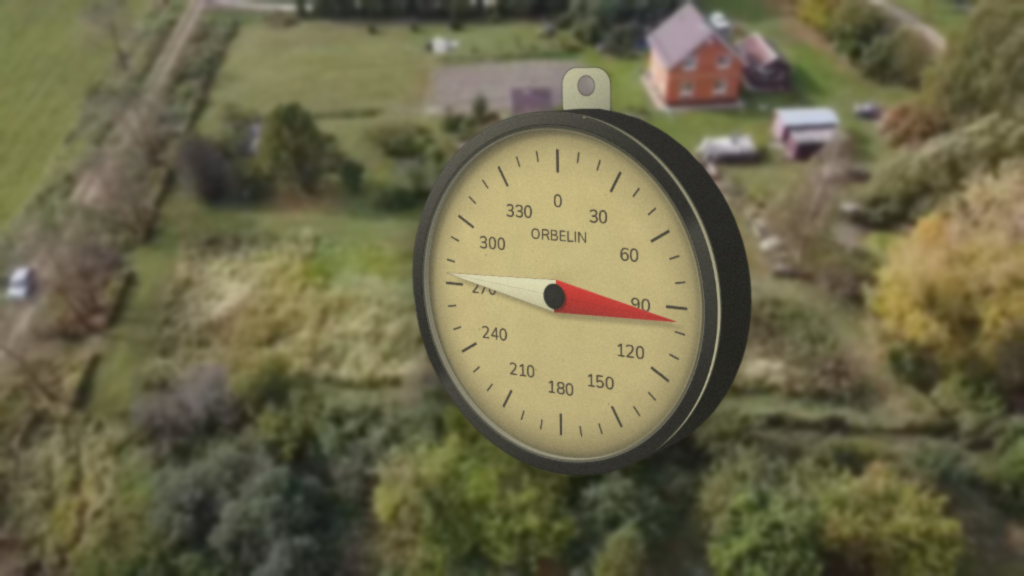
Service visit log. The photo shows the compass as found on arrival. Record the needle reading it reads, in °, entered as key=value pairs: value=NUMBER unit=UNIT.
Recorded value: value=95 unit=°
